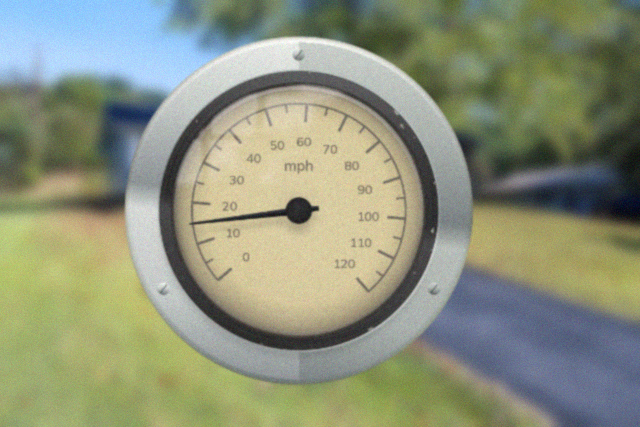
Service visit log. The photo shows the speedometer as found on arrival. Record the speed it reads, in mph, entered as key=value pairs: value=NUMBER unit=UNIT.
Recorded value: value=15 unit=mph
